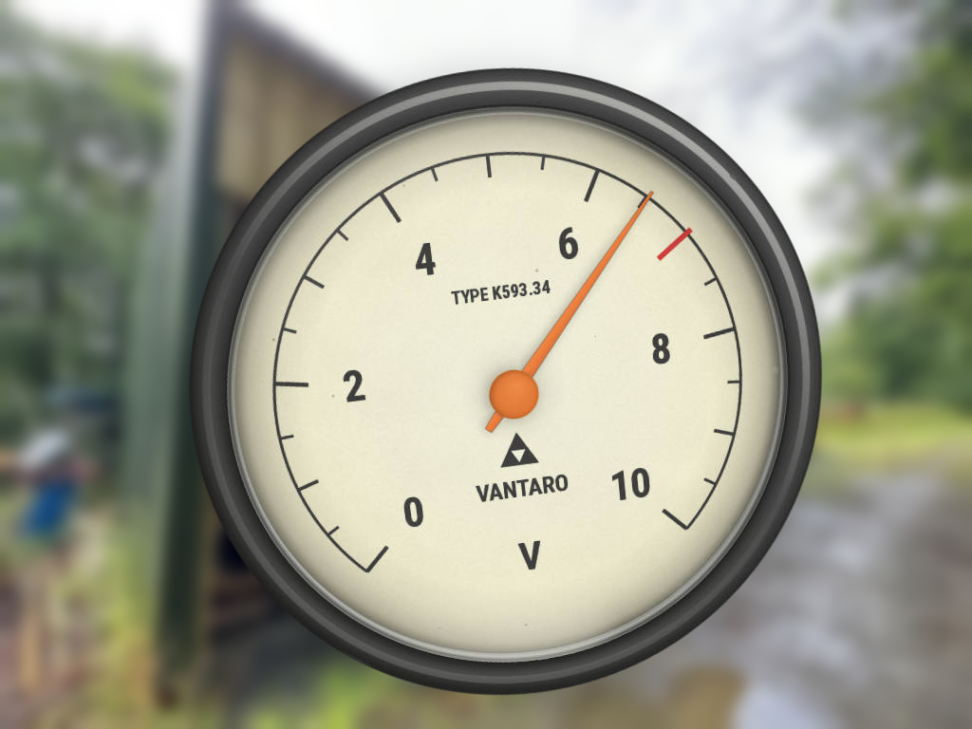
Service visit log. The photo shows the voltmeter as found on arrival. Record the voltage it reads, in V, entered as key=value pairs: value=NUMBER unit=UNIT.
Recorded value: value=6.5 unit=V
